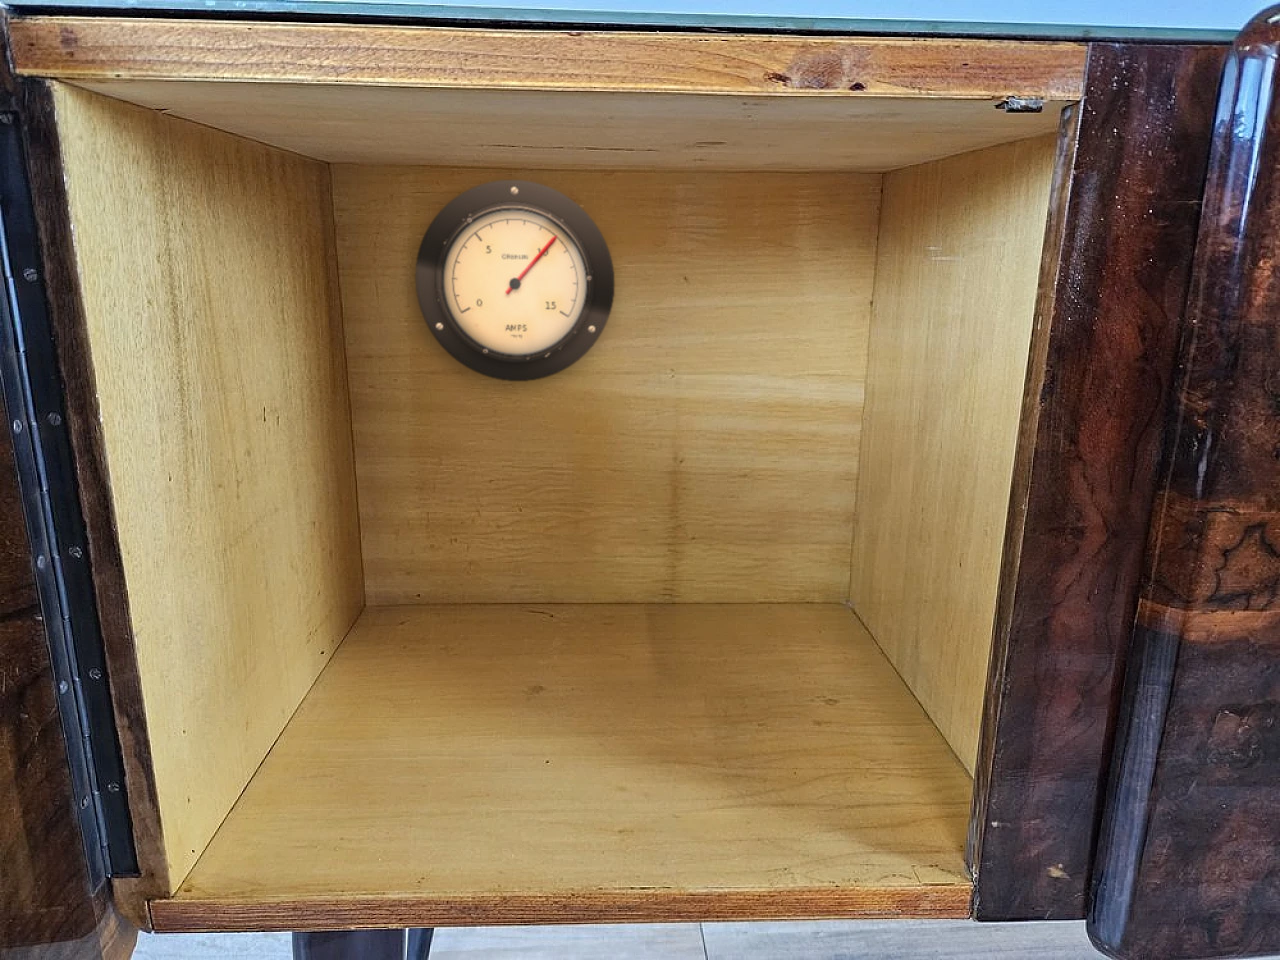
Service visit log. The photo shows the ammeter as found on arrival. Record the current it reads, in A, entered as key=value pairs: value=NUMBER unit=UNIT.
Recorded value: value=10 unit=A
